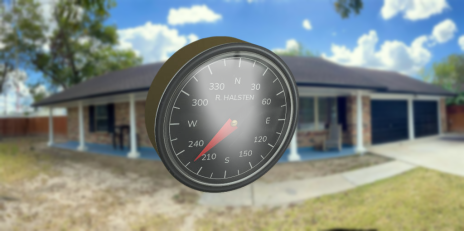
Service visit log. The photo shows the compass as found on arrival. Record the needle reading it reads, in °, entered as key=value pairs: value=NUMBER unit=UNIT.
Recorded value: value=225 unit=°
